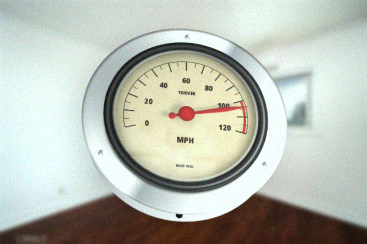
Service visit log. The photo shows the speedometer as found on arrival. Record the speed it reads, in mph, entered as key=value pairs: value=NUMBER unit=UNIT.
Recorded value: value=105 unit=mph
